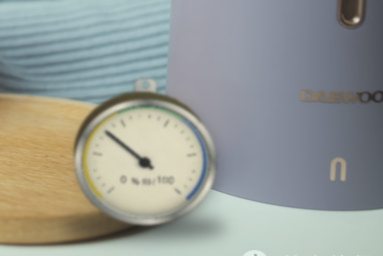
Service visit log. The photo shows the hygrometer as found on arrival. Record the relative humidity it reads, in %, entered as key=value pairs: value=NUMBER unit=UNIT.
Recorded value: value=32 unit=%
